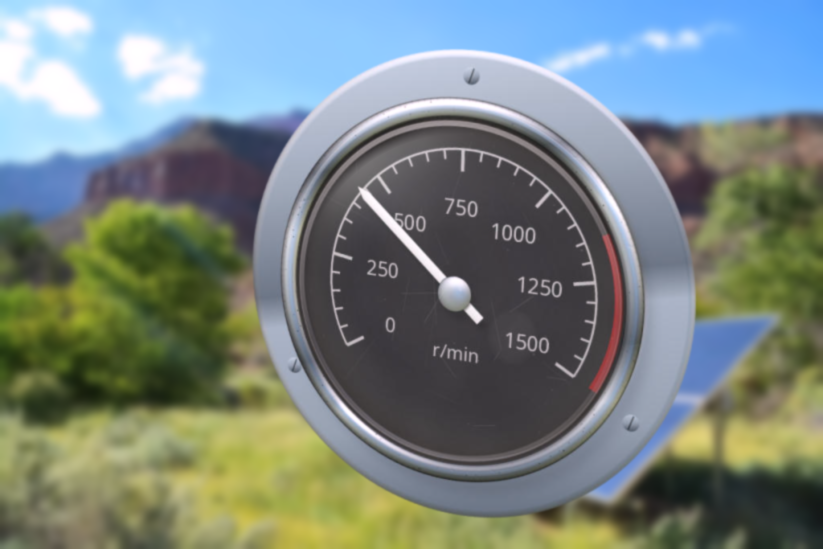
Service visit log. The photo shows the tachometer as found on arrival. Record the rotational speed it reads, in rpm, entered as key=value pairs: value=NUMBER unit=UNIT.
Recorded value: value=450 unit=rpm
